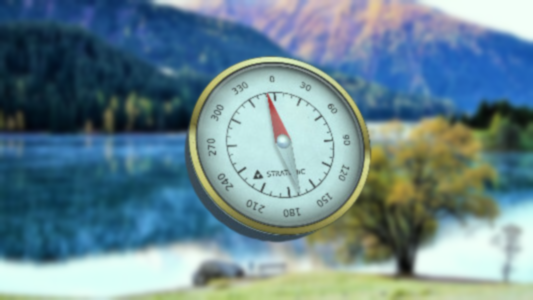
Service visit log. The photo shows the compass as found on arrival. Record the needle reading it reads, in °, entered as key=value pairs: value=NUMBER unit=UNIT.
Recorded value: value=350 unit=°
